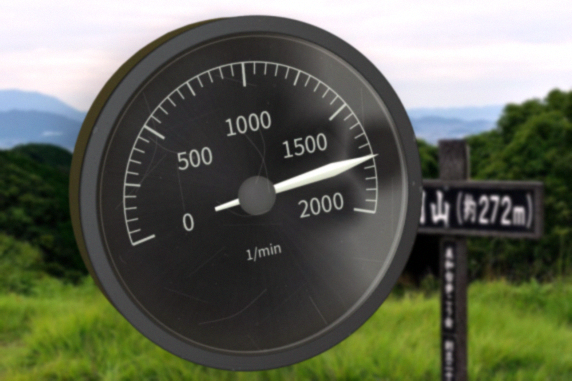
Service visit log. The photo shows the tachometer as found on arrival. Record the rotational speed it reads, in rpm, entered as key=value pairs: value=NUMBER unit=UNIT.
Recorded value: value=1750 unit=rpm
